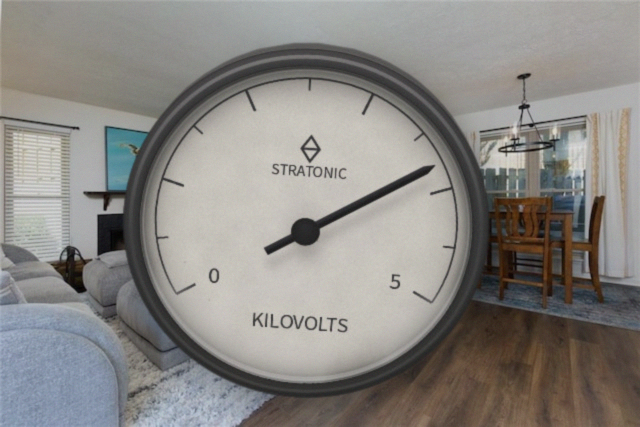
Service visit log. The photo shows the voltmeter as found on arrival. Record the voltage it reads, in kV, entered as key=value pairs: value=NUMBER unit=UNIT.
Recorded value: value=3.75 unit=kV
